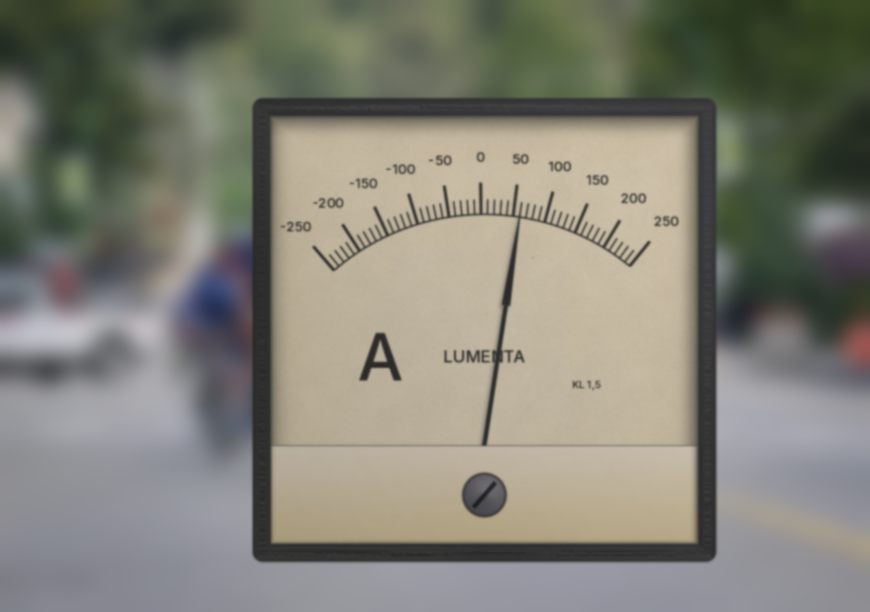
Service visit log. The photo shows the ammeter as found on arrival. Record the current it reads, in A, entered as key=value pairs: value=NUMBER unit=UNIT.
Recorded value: value=60 unit=A
